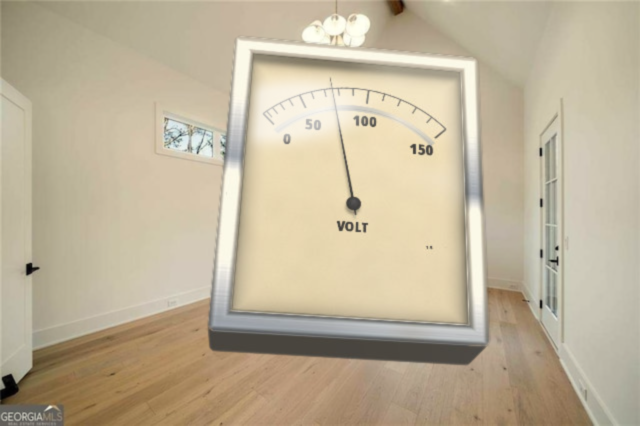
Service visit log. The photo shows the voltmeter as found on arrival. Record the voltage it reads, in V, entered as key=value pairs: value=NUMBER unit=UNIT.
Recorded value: value=75 unit=V
